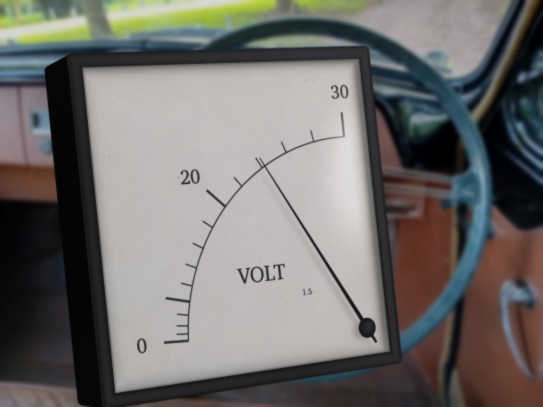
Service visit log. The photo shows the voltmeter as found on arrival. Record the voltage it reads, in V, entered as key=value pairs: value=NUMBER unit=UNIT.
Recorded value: value=24 unit=V
